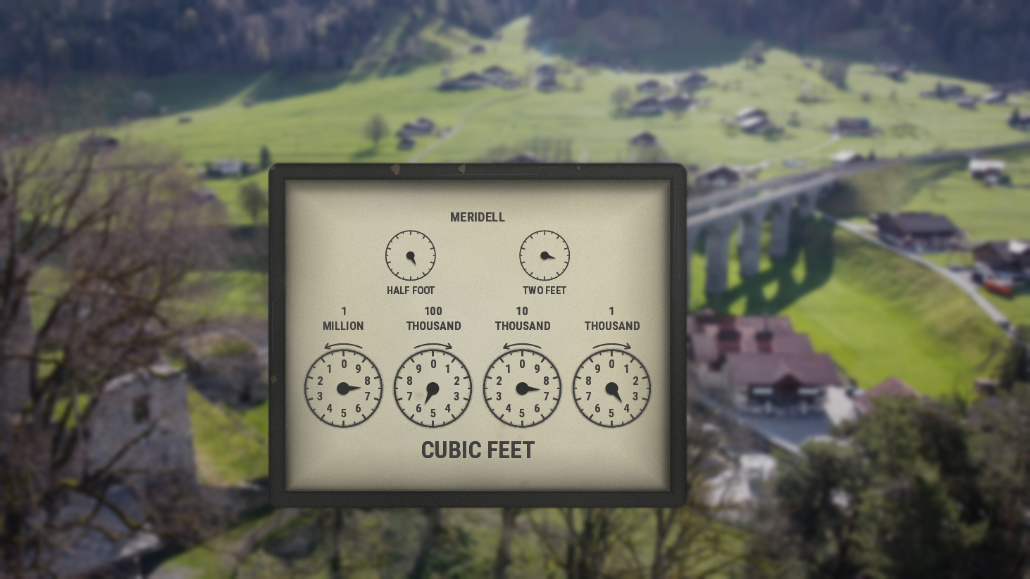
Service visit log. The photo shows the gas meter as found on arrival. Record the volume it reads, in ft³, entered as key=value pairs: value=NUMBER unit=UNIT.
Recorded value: value=757400 unit=ft³
